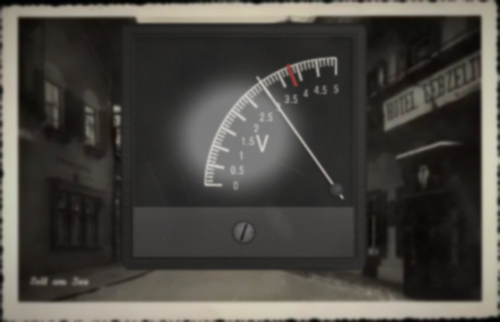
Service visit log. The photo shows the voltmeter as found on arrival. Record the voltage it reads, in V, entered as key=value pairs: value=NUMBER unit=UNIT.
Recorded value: value=3 unit=V
